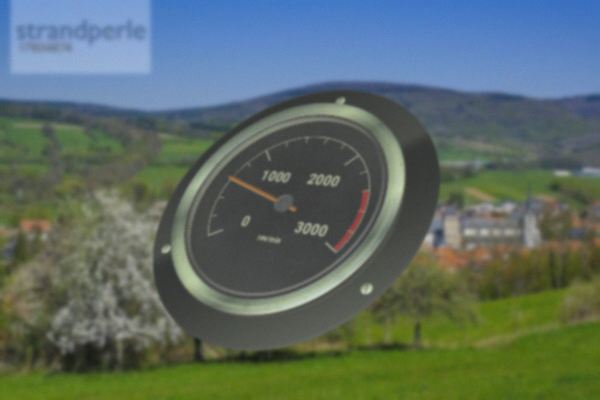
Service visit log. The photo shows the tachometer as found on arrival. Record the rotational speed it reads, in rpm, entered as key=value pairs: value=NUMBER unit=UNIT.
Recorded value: value=600 unit=rpm
